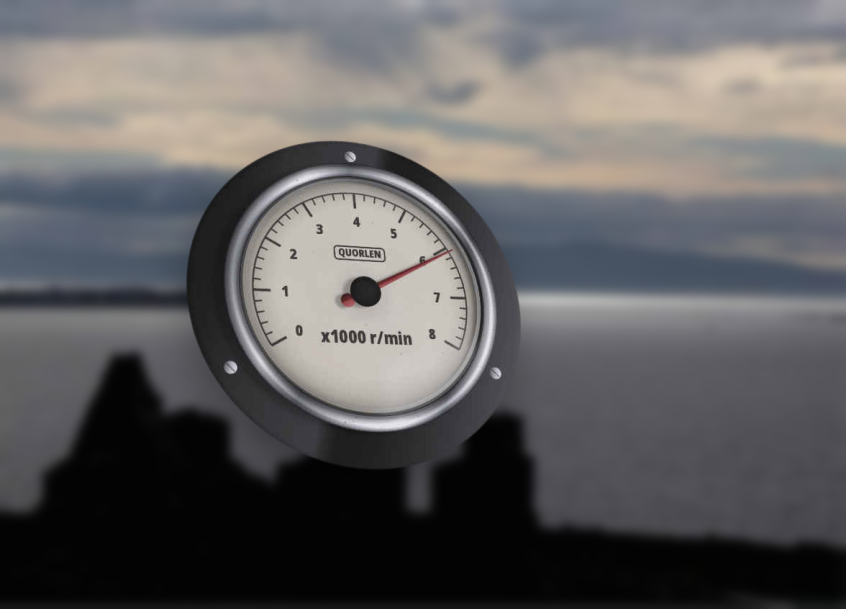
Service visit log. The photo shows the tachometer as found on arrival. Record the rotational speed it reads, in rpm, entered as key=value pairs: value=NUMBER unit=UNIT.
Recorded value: value=6100 unit=rpm
